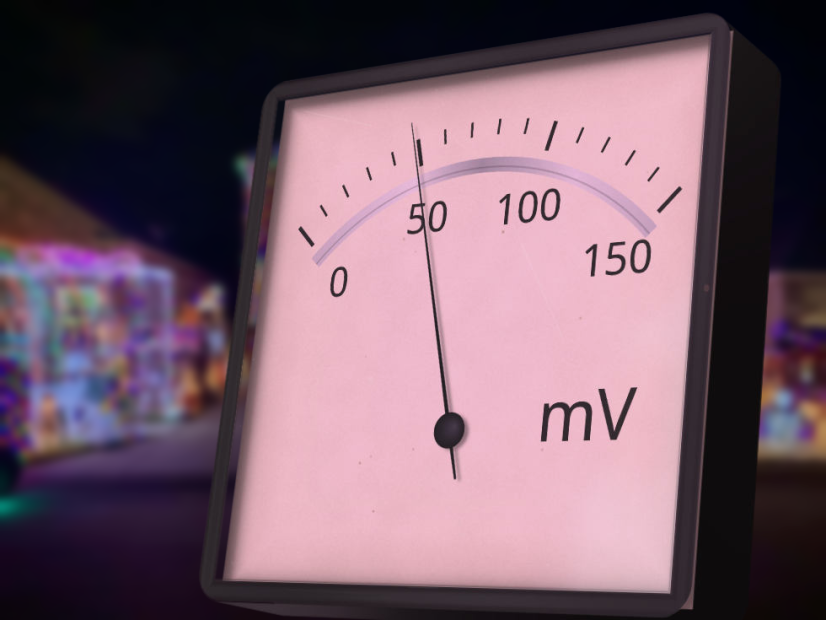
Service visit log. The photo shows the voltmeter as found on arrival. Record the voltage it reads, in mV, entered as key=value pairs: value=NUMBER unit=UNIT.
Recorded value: value=50 unit=mV
